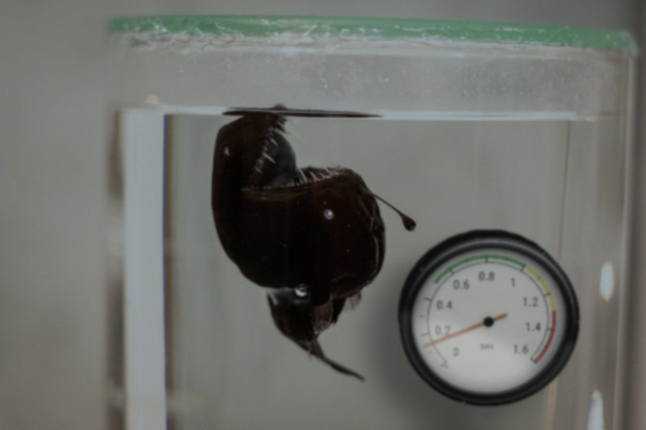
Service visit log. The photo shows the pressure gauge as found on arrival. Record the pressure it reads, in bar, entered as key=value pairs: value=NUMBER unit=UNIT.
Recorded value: value=0.15 unit=bar
